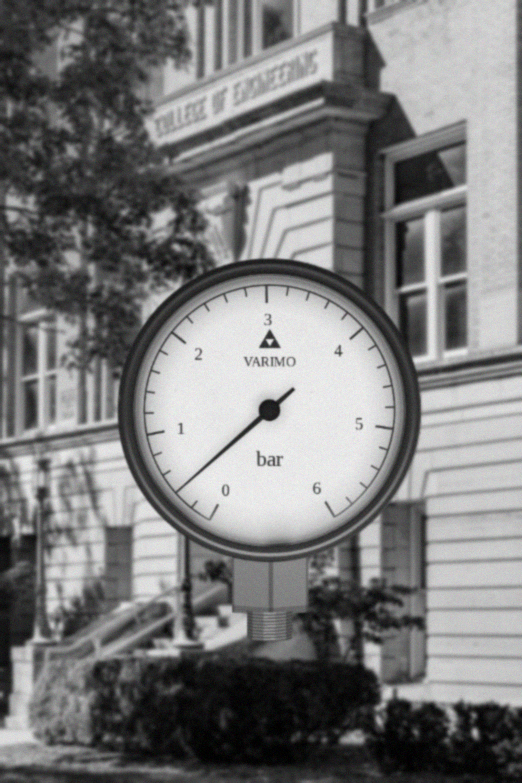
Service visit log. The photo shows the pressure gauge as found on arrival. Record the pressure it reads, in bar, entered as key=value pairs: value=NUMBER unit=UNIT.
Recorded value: value=0.4 unit=bar
